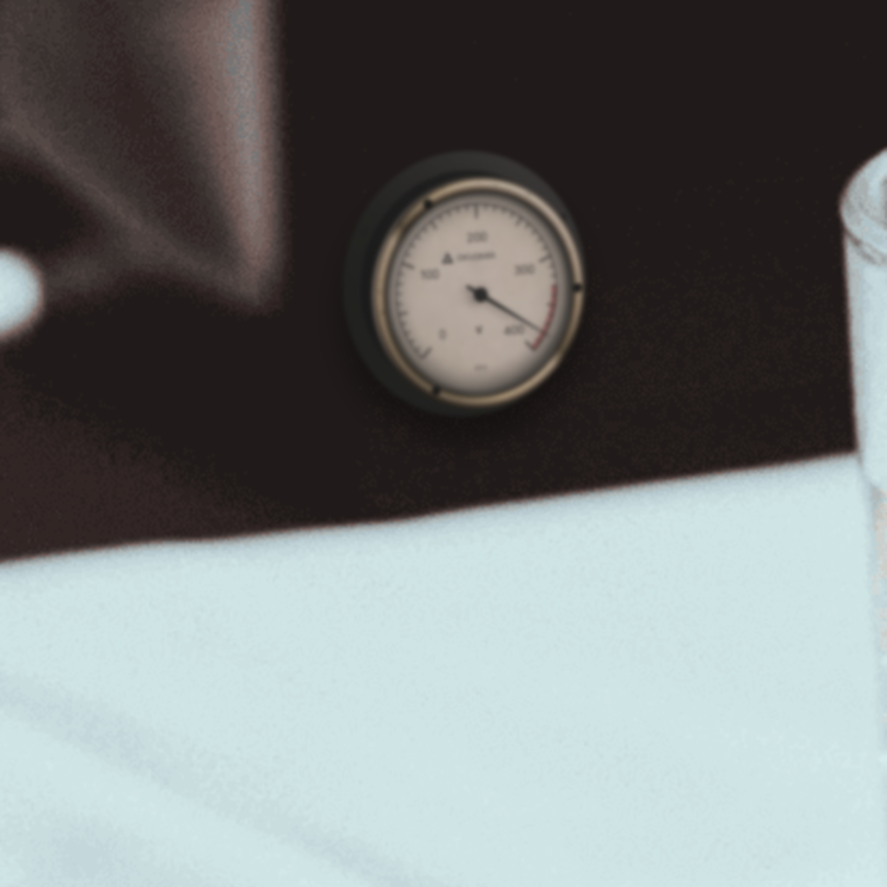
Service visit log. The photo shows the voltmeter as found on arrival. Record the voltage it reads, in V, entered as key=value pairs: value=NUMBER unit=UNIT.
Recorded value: value=380 unit=V
